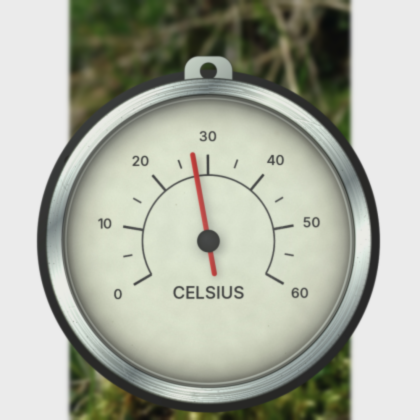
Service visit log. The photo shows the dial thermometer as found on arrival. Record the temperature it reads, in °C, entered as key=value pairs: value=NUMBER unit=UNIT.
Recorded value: value=27.5 unit=°C
